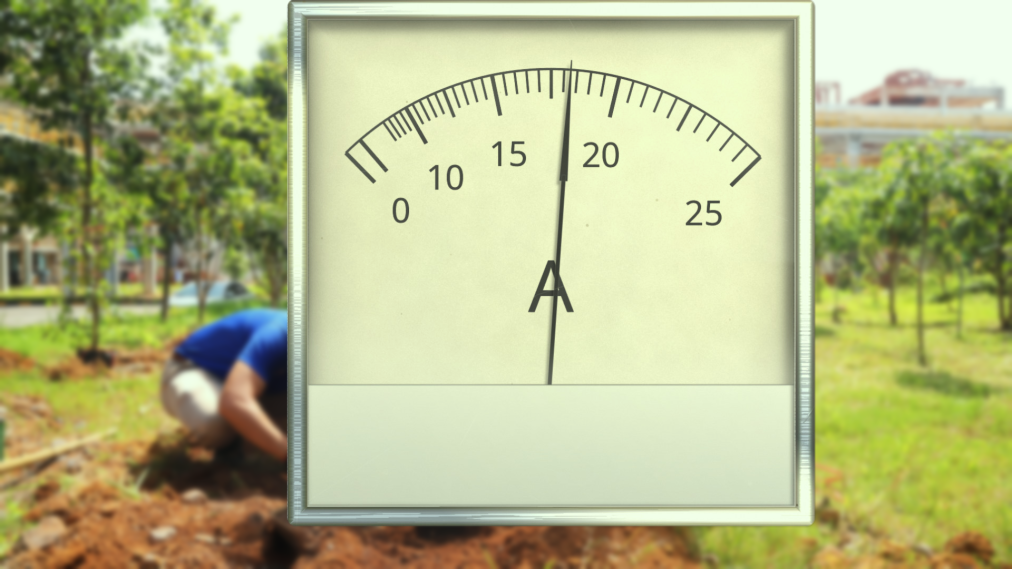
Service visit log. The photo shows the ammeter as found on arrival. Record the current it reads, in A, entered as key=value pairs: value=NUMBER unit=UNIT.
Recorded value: value=18.25 unit=A
